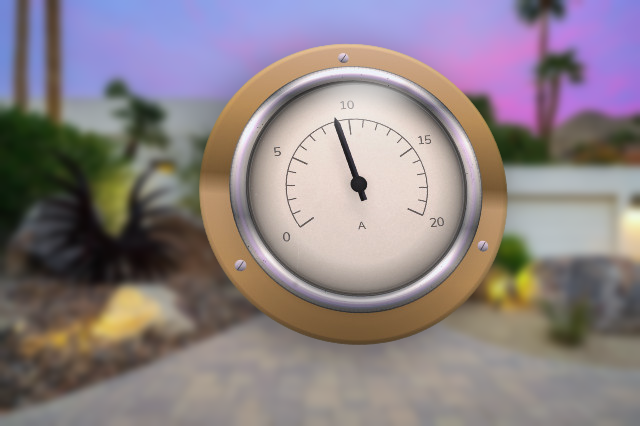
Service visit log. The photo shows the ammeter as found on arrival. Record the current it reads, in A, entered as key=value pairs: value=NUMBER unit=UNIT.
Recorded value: value=9 unit=A
